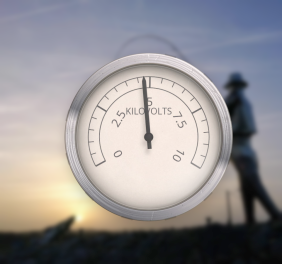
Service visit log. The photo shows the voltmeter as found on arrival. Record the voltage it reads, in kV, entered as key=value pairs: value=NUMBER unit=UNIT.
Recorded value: value=4.75 unit=kV
